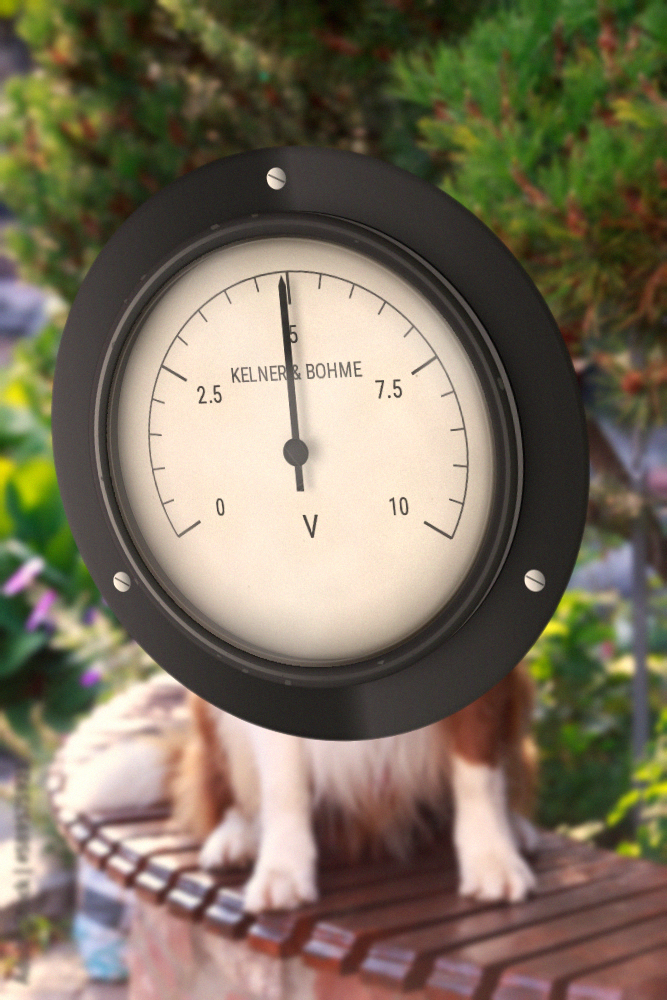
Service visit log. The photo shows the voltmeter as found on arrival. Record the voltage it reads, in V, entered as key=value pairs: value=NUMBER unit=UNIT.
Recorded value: value=5 unit=V
